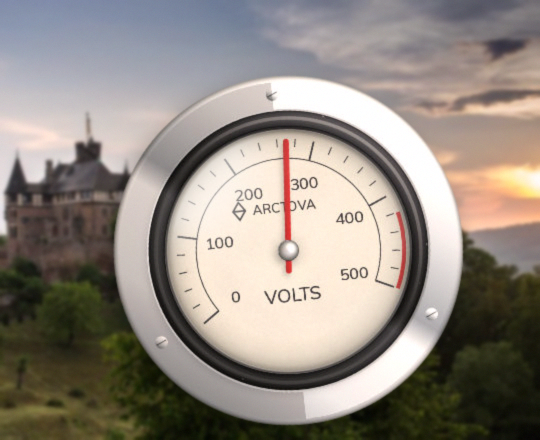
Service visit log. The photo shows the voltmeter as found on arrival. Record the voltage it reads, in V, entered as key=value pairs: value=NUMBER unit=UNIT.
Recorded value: value=270 unit=V
